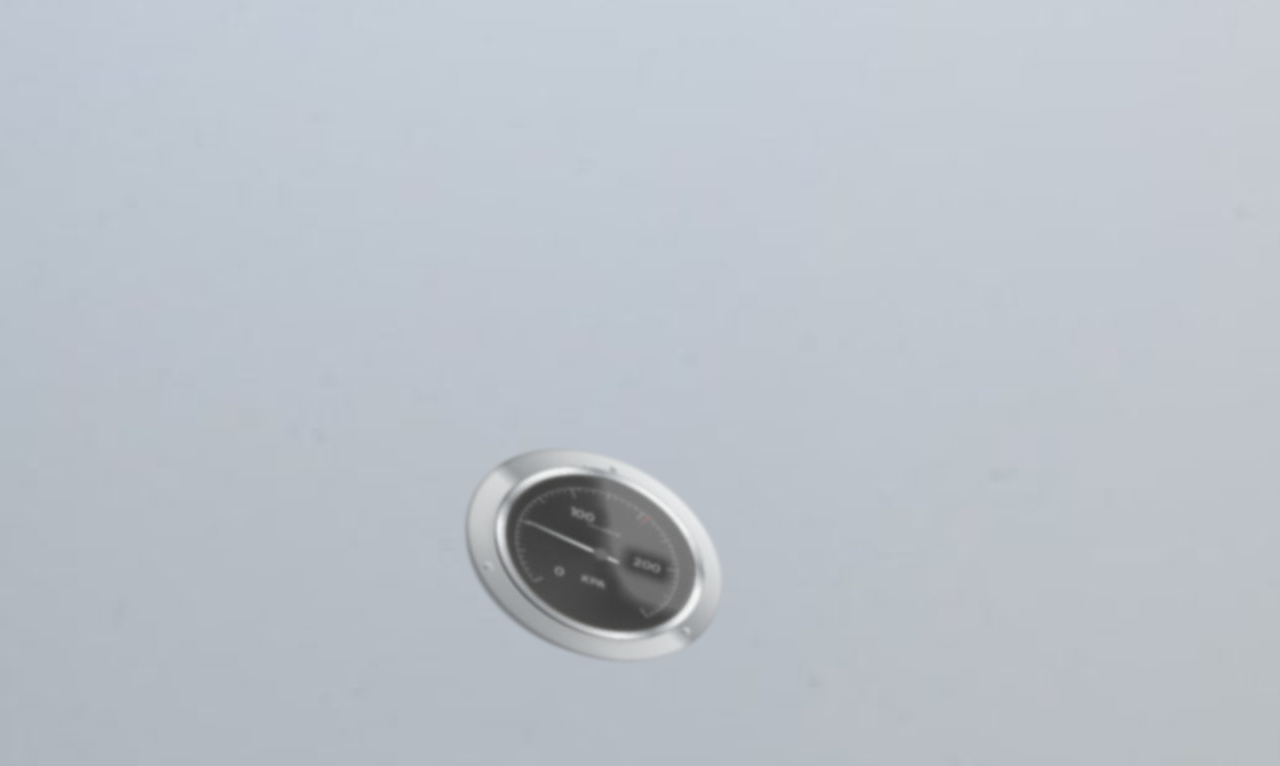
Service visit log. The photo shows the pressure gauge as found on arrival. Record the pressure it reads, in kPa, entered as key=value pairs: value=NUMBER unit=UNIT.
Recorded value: value=50 unit=kPa
